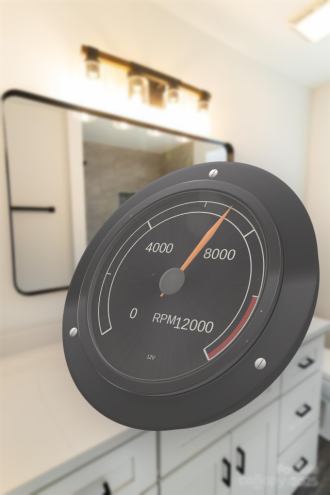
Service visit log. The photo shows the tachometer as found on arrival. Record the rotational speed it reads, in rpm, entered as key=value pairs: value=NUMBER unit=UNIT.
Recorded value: value=7000 unit=rpm
